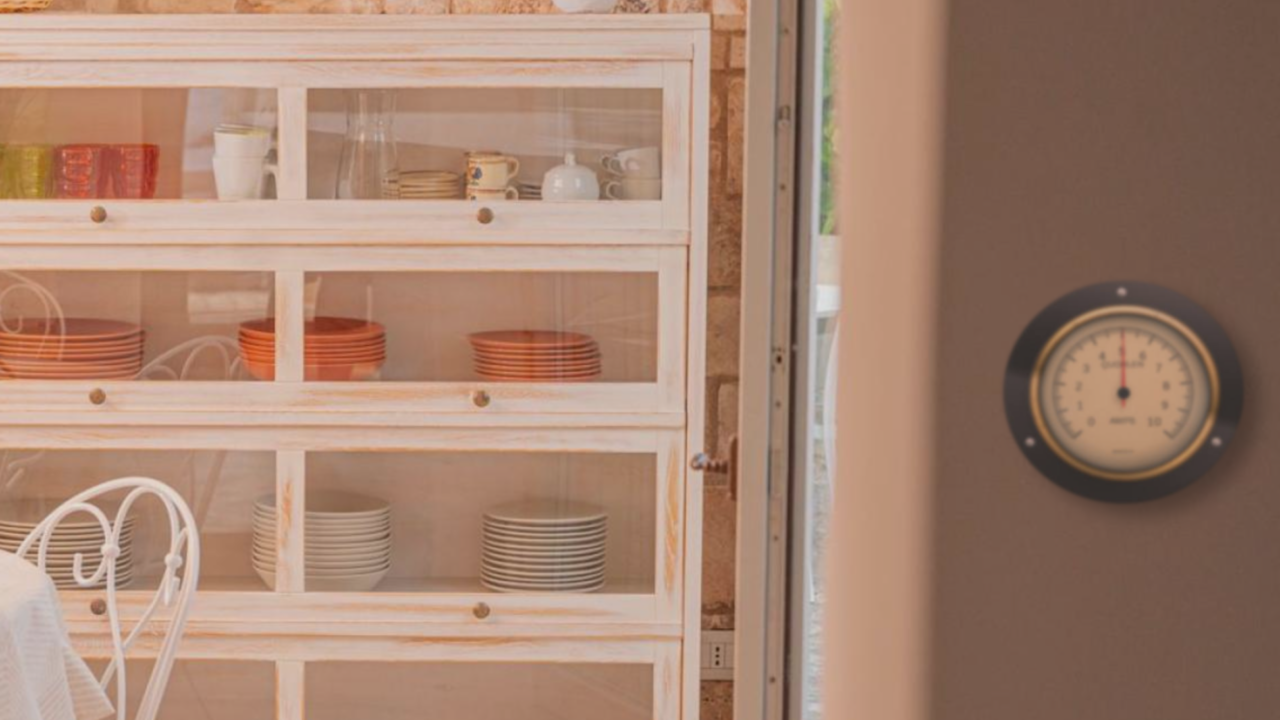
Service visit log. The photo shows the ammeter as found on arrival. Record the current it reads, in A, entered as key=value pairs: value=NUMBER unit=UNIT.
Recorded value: value=5 unit=A
